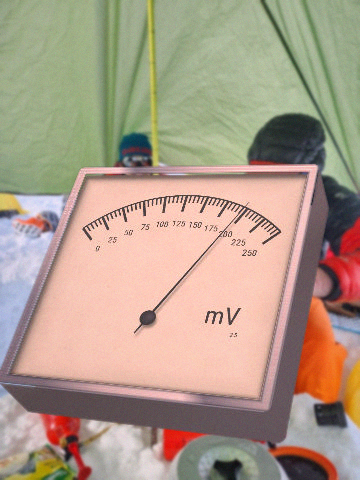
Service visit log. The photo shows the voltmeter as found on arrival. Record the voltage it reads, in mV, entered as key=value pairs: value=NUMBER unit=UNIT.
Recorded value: value=200 unit=mV
